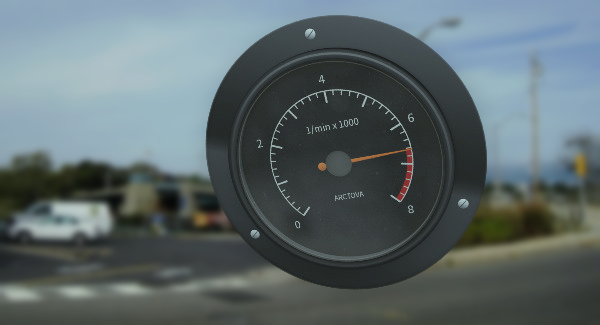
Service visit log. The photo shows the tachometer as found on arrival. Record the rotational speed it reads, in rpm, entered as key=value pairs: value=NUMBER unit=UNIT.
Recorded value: value=6600 unit=rpm
